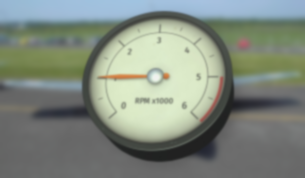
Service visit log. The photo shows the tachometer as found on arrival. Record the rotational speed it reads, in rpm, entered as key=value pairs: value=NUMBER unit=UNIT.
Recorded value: value=1000 unit=rpm
